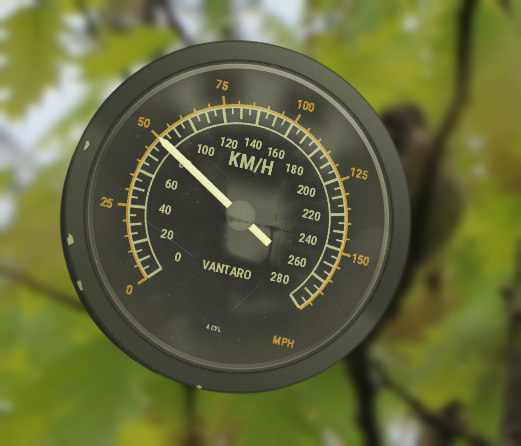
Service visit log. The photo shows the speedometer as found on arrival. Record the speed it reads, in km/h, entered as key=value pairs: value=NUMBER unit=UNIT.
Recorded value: value=80 unit=km/h
